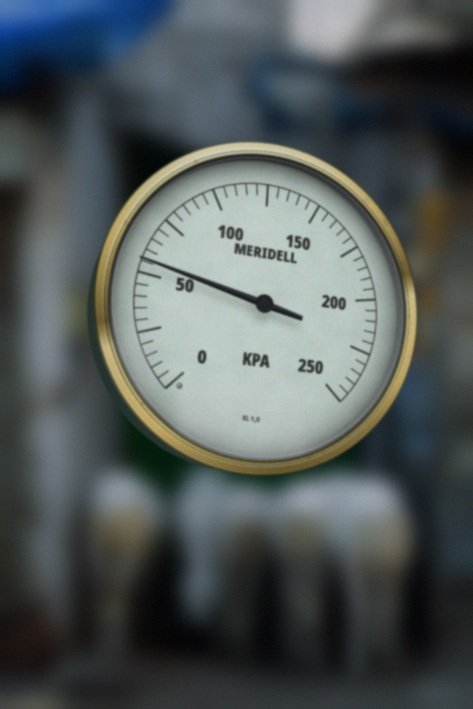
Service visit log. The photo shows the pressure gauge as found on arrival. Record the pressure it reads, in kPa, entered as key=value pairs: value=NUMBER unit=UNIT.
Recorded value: value=55 unit=kPa
